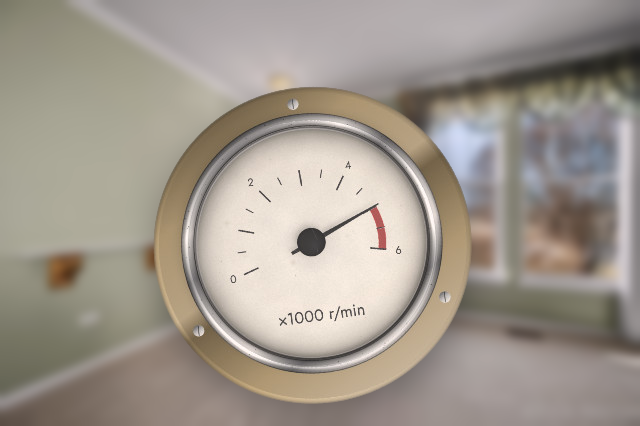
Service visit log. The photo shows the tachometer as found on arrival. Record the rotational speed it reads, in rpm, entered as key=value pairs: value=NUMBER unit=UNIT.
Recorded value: value=5000 unit=rpm
